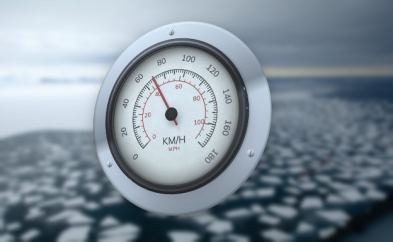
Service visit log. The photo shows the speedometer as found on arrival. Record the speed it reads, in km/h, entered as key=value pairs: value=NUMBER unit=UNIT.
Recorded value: value=70 unit=km/h
